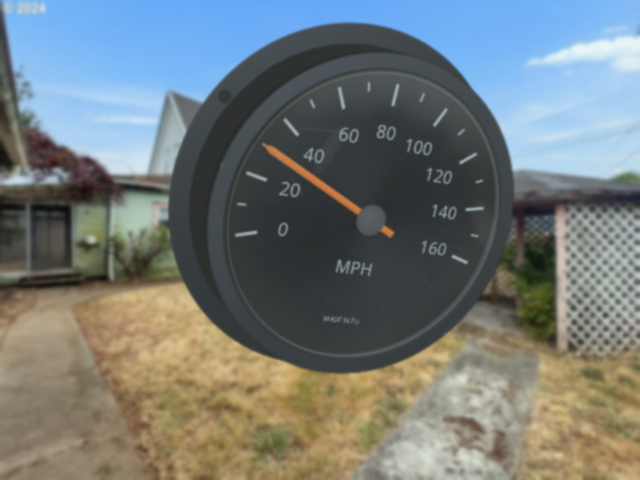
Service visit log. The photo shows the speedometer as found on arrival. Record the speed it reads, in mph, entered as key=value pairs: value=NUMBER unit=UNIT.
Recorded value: value=30 unit=mph
